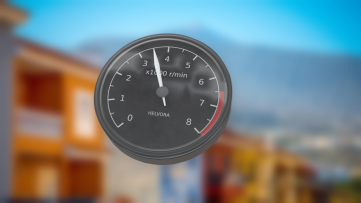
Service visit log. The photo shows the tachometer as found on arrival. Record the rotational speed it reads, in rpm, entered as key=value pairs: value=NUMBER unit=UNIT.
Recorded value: value=3500 unit=rpm
